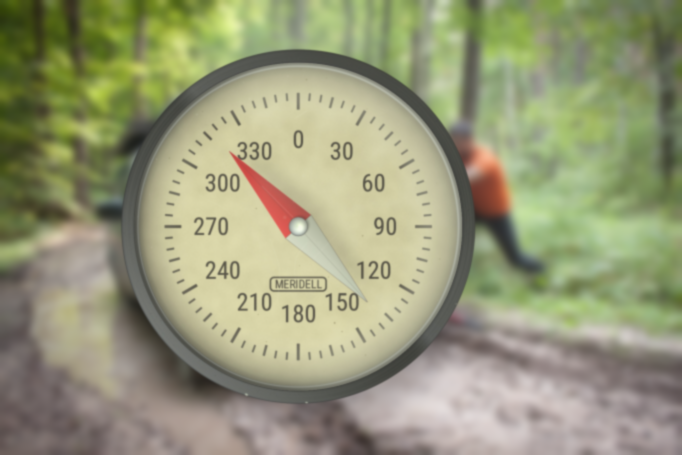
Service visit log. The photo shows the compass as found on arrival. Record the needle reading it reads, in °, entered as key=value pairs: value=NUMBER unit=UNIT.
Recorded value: value=317.5 unit=°
